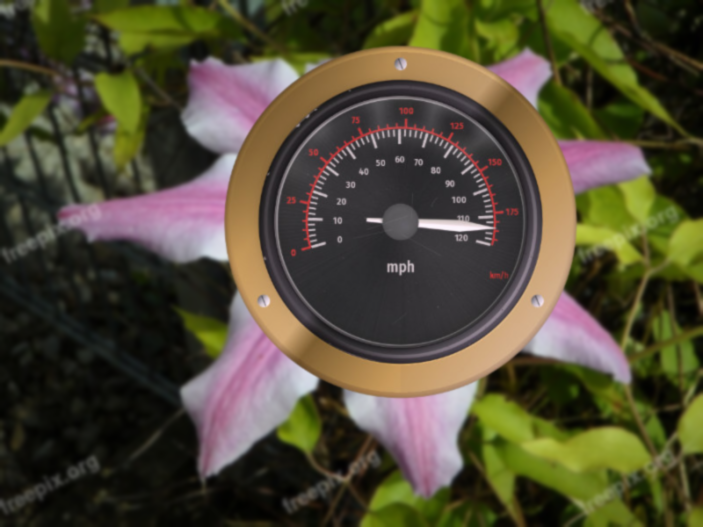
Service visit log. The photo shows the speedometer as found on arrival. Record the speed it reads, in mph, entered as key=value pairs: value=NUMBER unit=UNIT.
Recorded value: value=114 unit=mph
